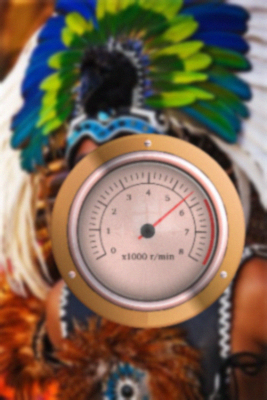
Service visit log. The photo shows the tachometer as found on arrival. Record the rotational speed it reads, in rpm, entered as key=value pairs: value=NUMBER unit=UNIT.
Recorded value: value=5600 unit=rpm
